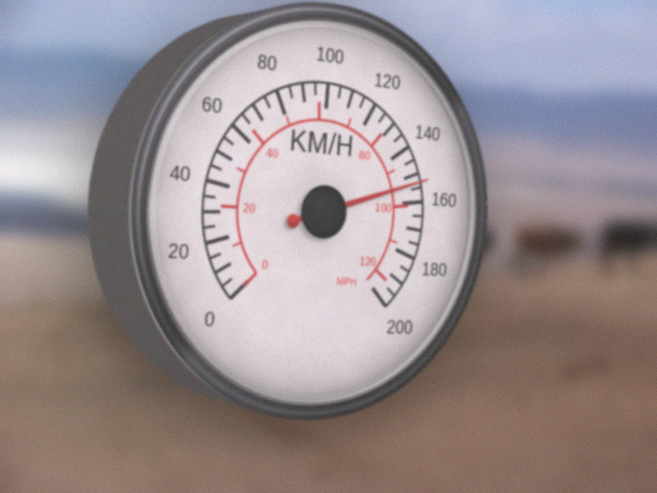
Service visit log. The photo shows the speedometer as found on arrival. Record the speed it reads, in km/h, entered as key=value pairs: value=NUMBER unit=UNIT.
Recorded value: value=152.5 unit=km/h
